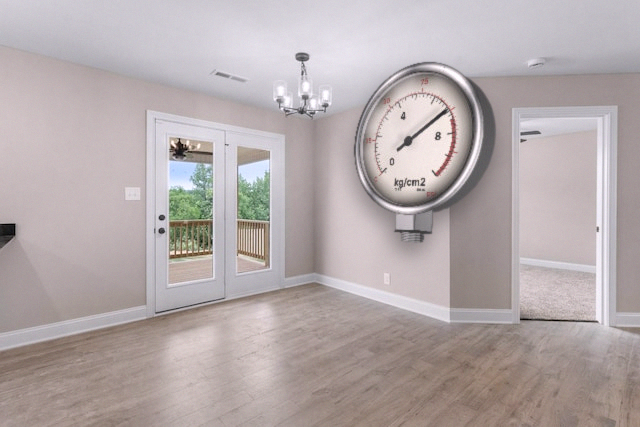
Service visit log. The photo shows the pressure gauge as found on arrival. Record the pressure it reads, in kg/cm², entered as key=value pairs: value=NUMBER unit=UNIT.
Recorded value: value=7 unit=kg/cm²
